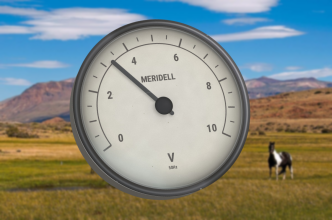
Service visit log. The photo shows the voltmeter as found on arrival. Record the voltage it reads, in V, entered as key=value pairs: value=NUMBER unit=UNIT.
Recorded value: value=3.25 unit=V
